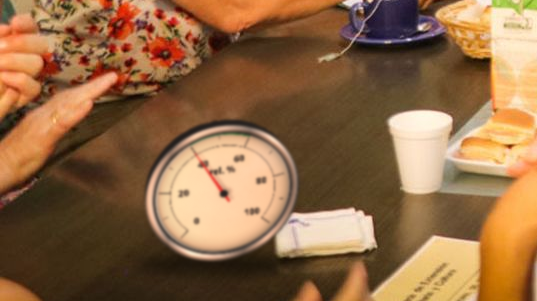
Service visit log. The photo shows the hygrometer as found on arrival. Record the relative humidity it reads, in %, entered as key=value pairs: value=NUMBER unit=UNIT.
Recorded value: value=40 unit=%
